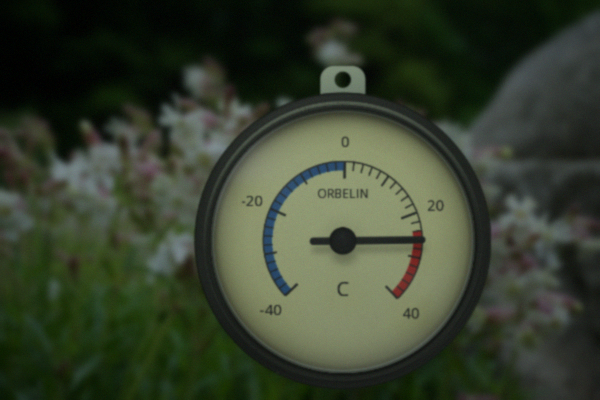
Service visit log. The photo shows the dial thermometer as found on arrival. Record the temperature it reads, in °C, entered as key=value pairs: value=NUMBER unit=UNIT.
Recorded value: value=26 unit=°C
